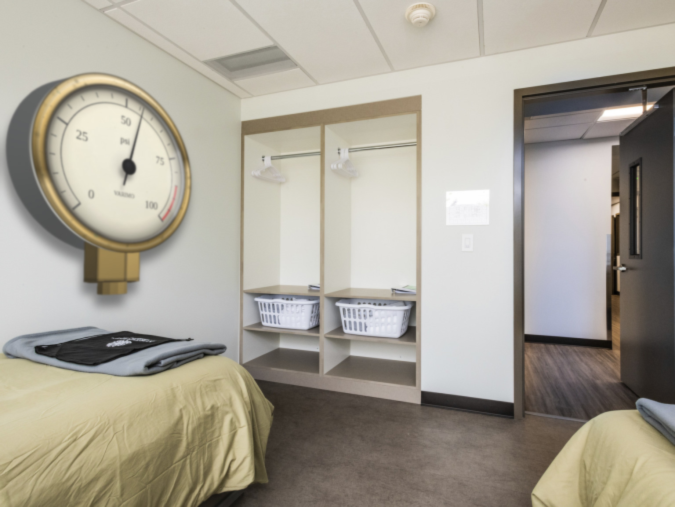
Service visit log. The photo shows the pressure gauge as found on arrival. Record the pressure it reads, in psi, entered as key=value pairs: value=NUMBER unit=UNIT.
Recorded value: value=55 unit=psi
